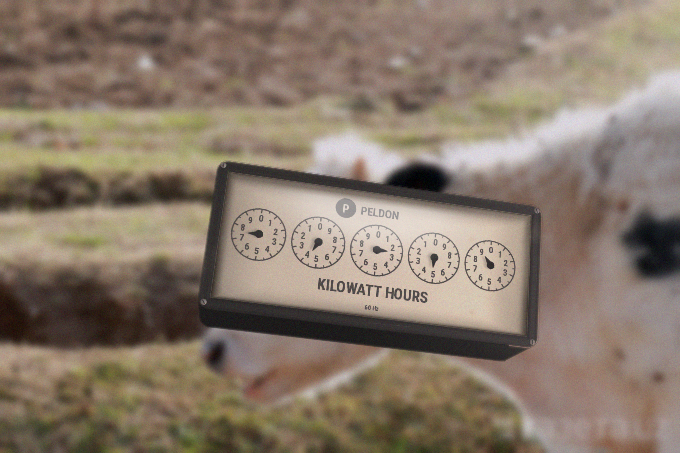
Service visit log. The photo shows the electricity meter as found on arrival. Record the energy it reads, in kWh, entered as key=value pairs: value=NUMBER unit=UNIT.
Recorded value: value=74249 unit=kWh
